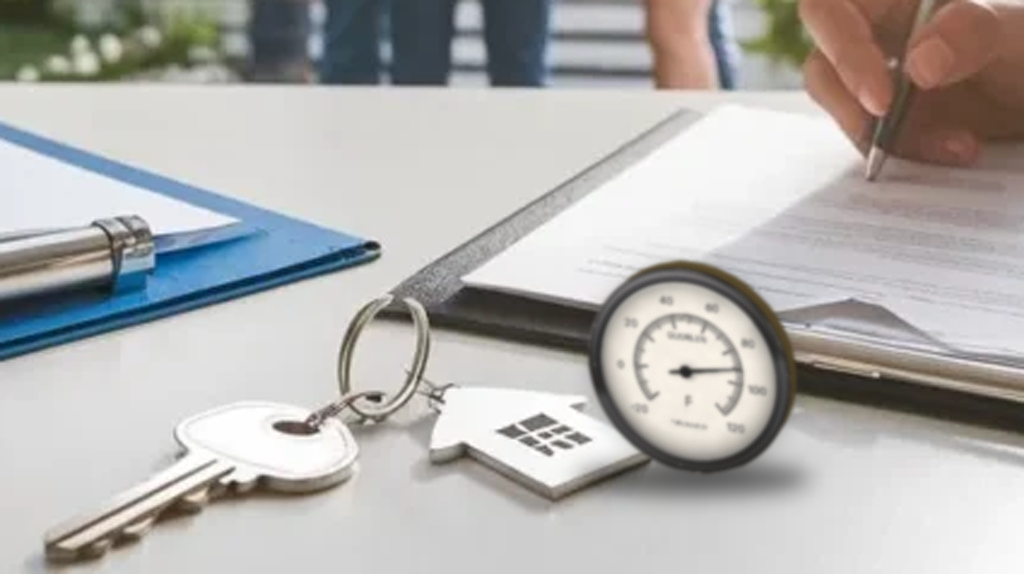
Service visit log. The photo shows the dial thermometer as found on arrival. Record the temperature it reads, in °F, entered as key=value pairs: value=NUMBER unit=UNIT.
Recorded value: value=90 unit=°F
